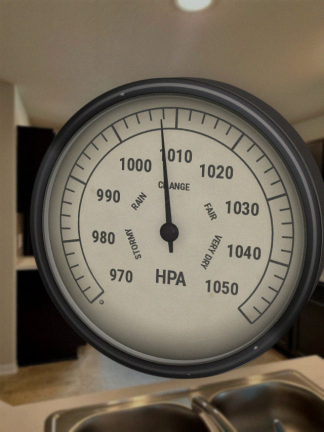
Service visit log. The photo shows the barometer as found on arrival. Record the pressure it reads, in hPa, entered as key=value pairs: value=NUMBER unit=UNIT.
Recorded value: value=1008 unit=hPa
